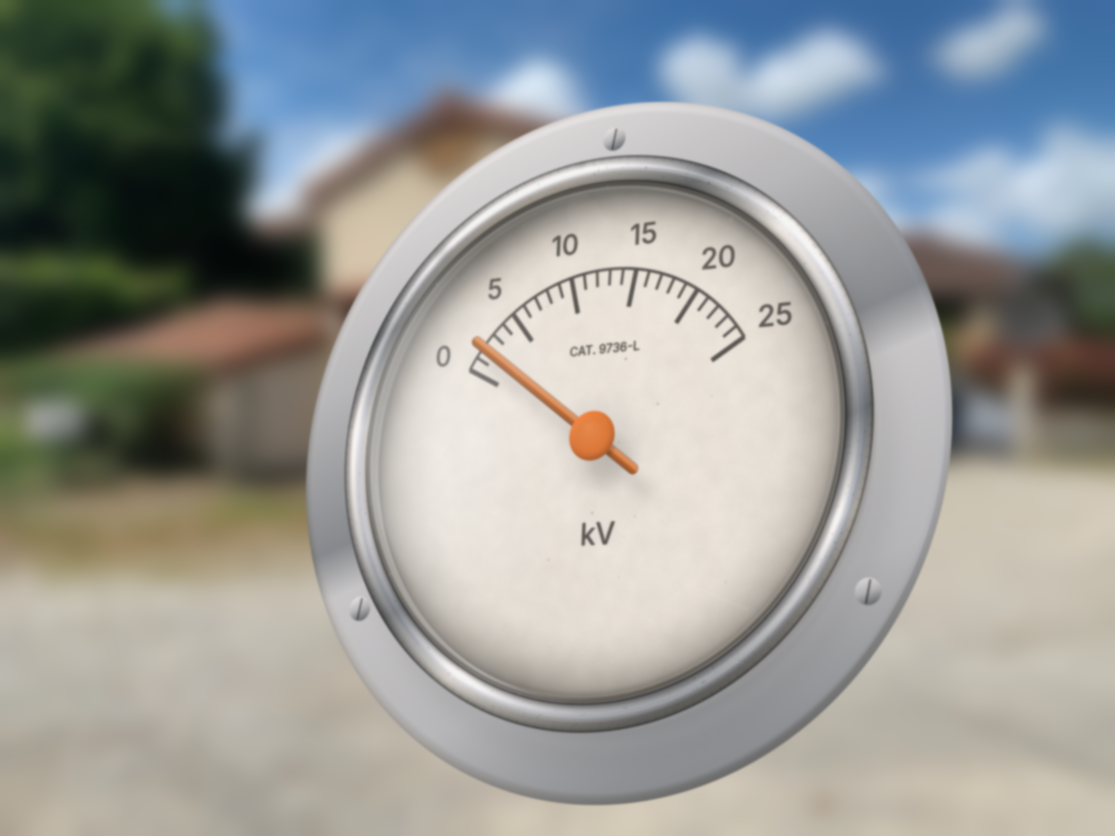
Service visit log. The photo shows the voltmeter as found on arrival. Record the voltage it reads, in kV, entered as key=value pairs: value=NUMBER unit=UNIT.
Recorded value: value=2 unit=kV
